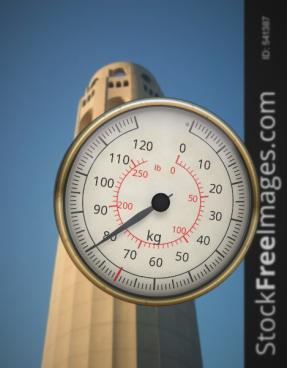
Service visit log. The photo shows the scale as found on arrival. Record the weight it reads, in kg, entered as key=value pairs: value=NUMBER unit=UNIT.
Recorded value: value=80 unit=kg
